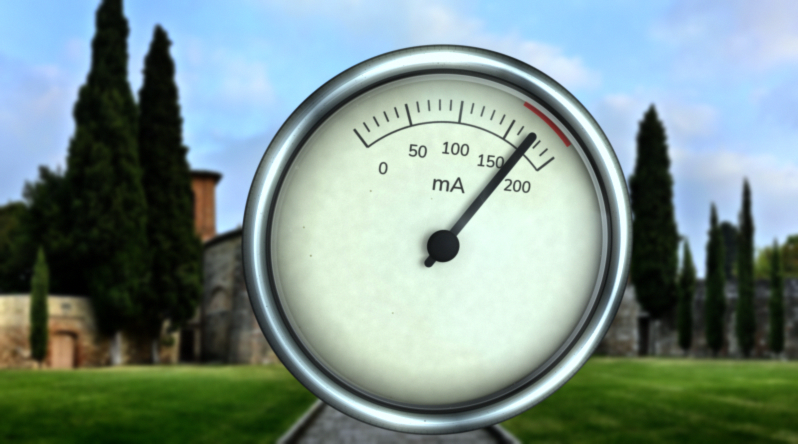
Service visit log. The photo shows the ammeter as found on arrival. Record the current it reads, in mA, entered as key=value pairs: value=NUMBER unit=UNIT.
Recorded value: value=170 unit=mA
